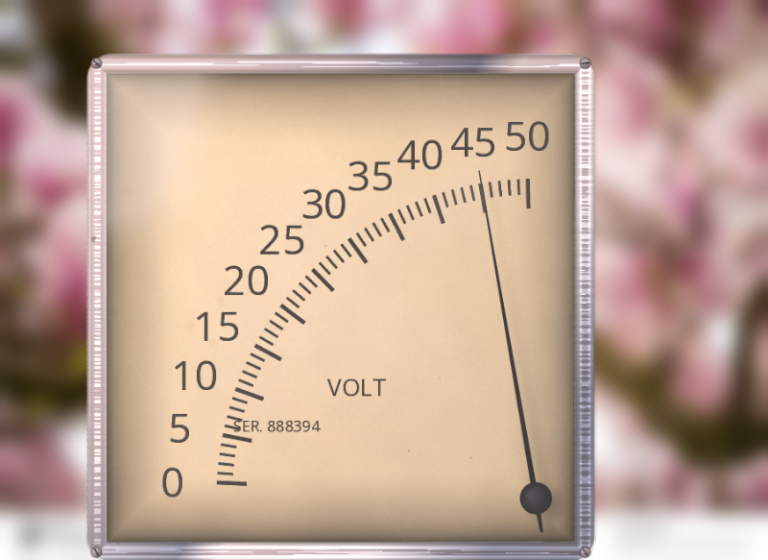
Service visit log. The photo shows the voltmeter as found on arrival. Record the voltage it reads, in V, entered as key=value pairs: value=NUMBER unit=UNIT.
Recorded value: value=45 unit=V
